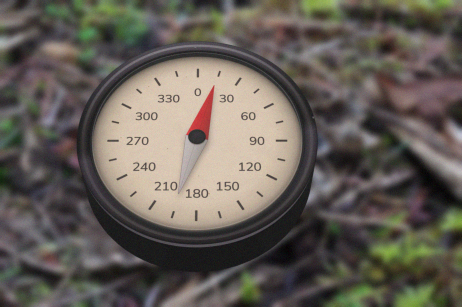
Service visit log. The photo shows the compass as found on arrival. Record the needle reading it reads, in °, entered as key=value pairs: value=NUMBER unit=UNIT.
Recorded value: value=15 unit=°
